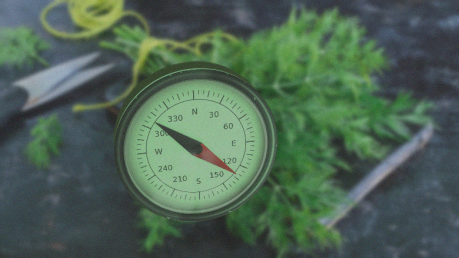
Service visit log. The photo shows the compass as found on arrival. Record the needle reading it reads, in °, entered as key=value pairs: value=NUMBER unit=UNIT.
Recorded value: value=130 unit=°
